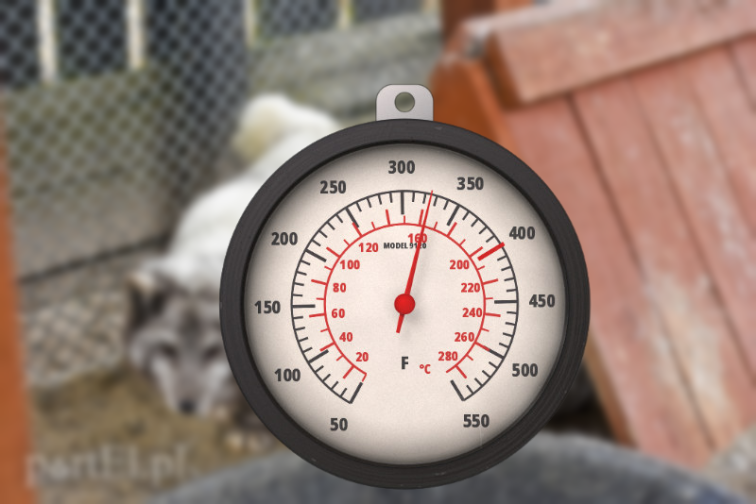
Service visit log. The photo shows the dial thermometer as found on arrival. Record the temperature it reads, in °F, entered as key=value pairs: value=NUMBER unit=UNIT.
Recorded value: value=325 unit=°F
